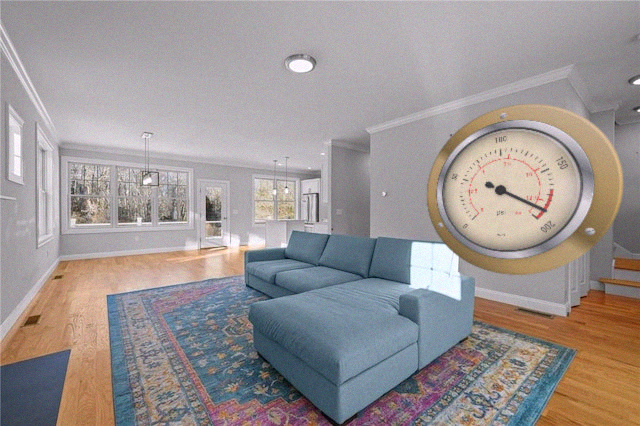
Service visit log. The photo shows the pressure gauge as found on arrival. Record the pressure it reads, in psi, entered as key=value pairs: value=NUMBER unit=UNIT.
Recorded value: value=190 unit=psi
